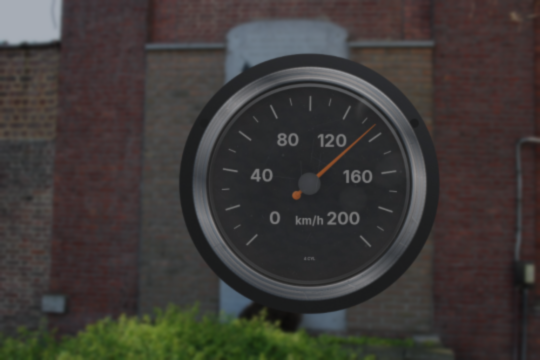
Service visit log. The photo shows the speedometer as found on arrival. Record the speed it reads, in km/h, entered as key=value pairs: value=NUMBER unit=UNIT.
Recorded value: value=135 unit=km/h
